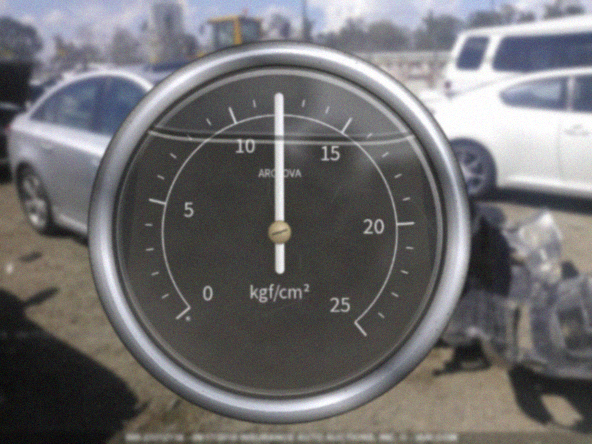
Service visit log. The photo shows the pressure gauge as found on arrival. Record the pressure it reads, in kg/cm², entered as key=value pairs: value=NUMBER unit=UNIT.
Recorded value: value=12 unit=kg/cm²
